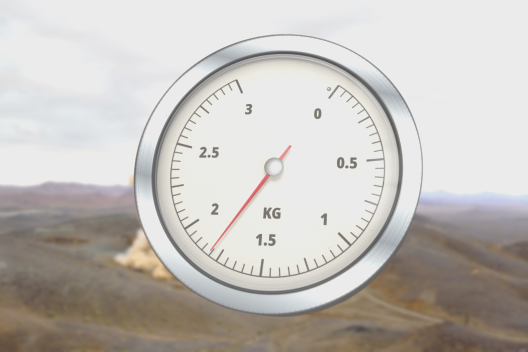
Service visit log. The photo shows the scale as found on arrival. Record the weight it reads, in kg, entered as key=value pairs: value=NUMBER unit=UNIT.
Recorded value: value=1.8 unit=kg
